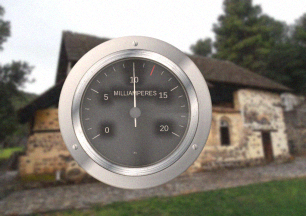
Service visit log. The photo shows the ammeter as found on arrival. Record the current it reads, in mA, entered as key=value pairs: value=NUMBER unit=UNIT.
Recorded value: value=10 unit=mA
